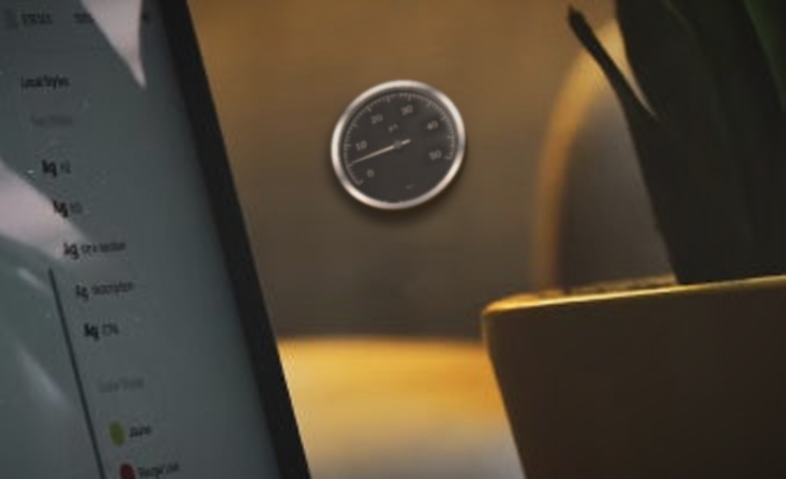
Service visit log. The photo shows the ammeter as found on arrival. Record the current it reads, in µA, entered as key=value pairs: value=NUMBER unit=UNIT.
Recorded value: value=5 unit=µA
